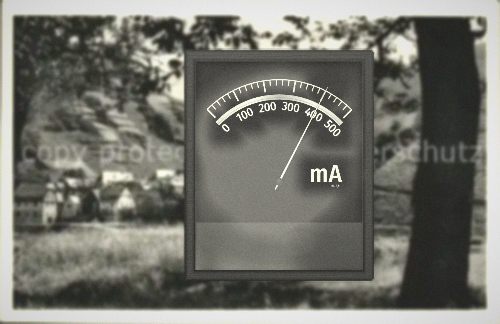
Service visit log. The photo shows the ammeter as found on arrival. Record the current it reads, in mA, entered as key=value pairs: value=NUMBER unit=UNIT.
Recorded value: value=400 unit=mA
